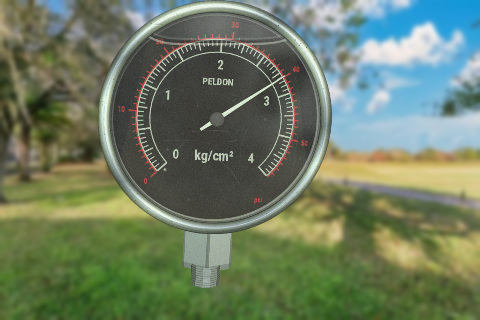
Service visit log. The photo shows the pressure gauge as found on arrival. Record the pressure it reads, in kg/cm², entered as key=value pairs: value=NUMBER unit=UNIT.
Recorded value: value=2.8 unit=kg/cm²
